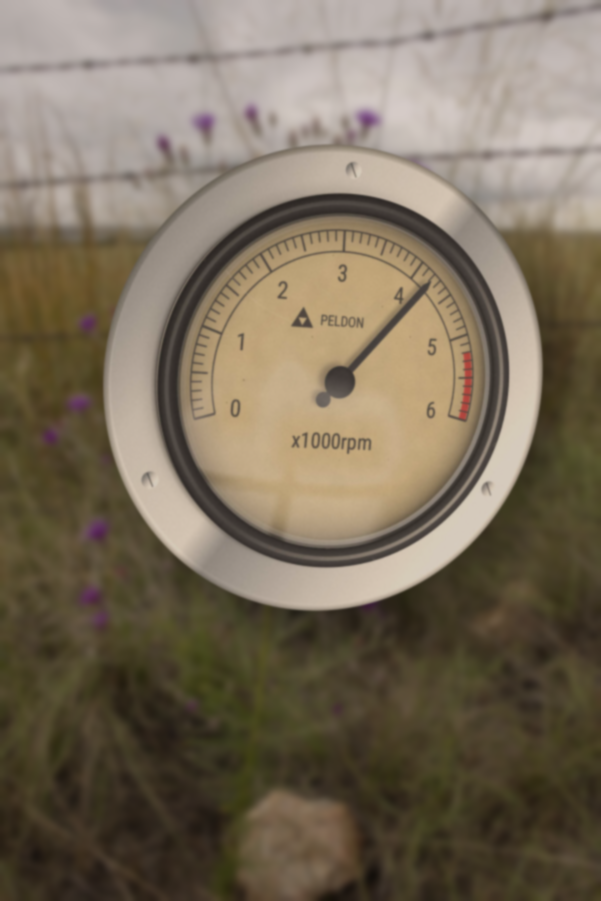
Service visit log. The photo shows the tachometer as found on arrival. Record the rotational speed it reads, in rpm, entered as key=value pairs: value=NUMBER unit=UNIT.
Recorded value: value=4200 unit=rpm
